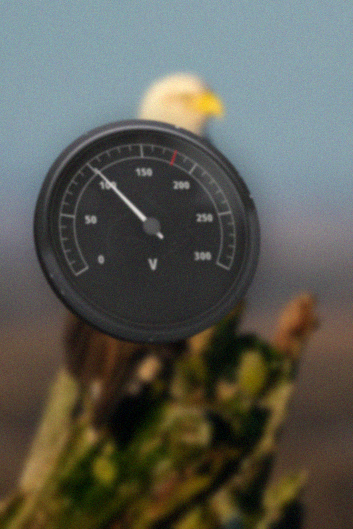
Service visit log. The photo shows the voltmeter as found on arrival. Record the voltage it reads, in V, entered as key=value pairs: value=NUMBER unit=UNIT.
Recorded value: value=100 unit=V
